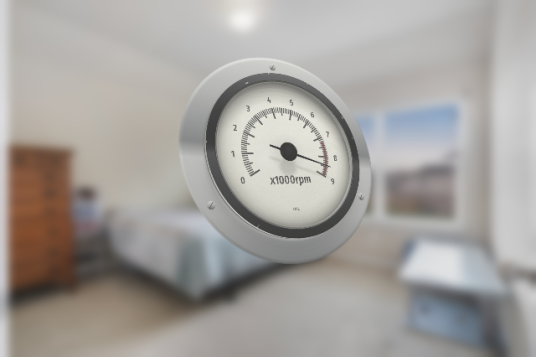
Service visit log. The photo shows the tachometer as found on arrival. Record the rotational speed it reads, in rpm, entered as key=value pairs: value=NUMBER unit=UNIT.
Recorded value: value=8500 unit=rpm
